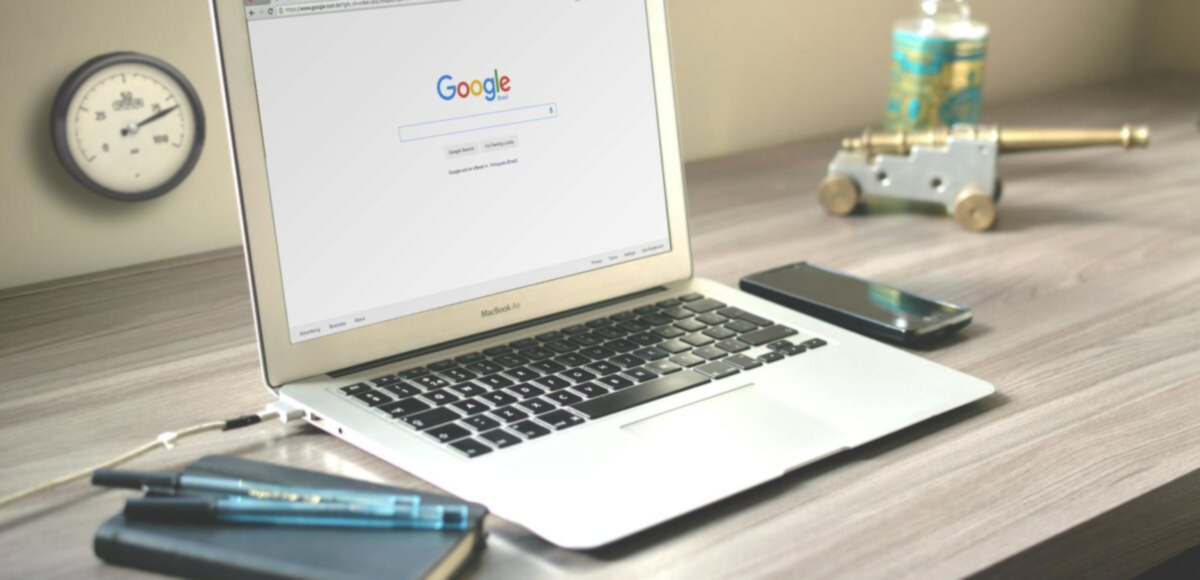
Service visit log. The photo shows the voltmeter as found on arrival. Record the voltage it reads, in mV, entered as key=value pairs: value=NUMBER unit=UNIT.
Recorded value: value=80 unit=mV
